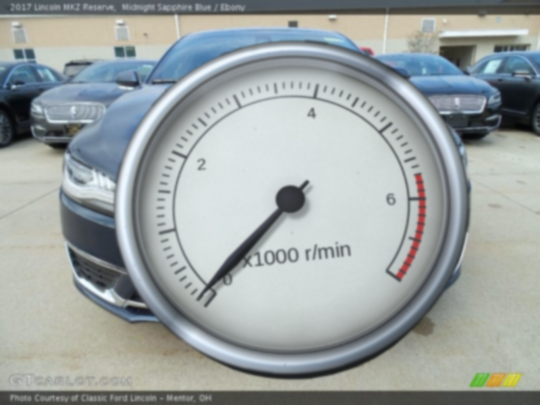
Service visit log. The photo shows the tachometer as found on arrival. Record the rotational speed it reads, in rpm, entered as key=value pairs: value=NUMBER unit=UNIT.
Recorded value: value=100 unit=rpm
